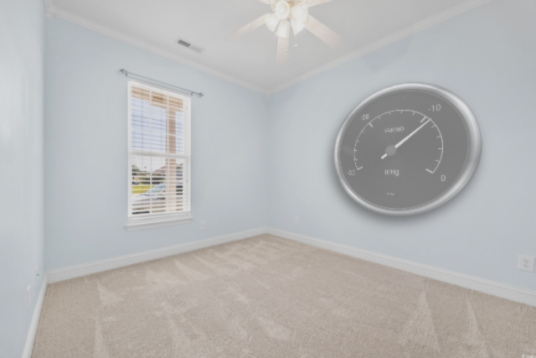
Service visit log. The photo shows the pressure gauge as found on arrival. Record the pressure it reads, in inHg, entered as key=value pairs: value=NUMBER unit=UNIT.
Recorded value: value=-9 unit=inHg
